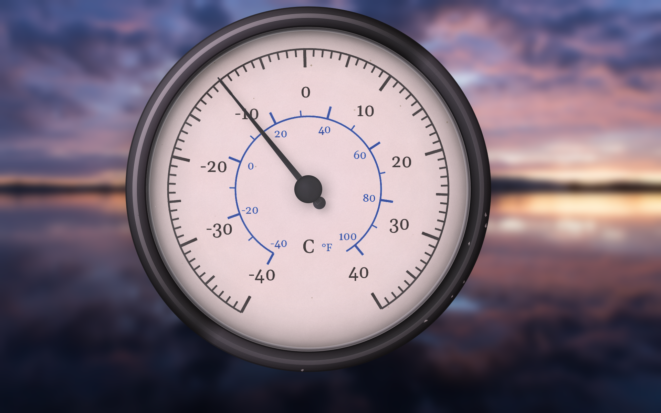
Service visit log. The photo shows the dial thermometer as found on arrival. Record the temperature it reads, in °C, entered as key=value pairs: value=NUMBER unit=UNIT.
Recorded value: value=-10 unit=°C
